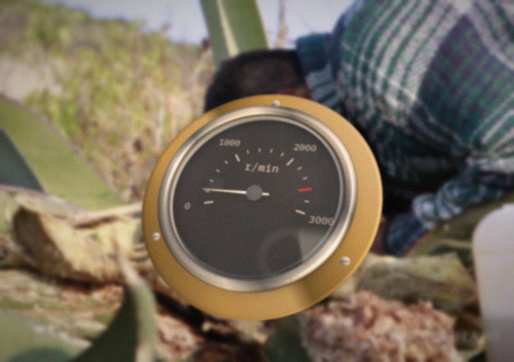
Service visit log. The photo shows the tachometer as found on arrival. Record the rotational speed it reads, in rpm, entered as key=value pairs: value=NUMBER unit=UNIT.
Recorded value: value=200 unit=rpm
